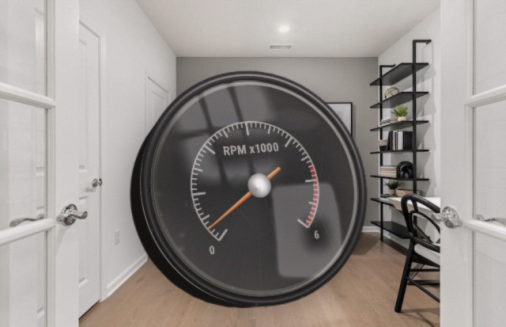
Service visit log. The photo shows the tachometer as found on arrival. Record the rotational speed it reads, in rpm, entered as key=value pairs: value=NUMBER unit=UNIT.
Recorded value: value=300 unit=rpm
